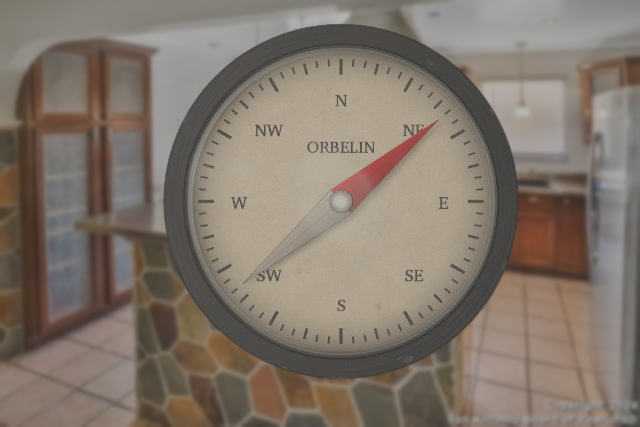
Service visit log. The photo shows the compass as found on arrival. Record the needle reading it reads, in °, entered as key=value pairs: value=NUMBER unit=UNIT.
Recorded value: value=50 unit=°
